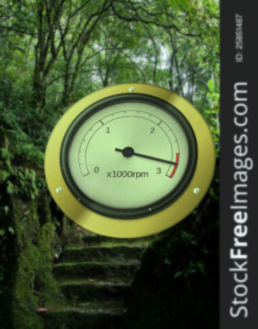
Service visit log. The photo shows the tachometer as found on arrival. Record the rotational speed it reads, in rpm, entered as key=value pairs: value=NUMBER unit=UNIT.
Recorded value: value=2800 unit=rpm
